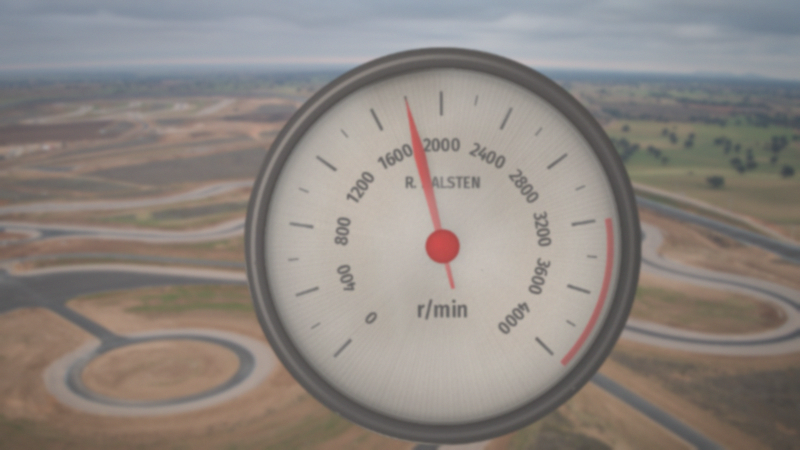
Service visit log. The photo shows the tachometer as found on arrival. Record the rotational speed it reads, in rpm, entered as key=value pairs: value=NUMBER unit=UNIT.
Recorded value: value=1800 unit=rpm
